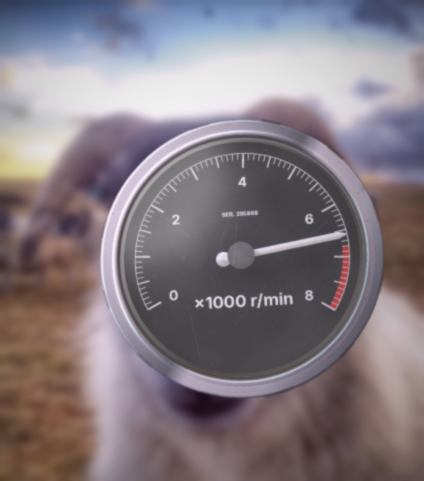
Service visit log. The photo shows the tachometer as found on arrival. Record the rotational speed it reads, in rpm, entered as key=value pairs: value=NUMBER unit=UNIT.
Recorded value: value=6600 unit=rpm
